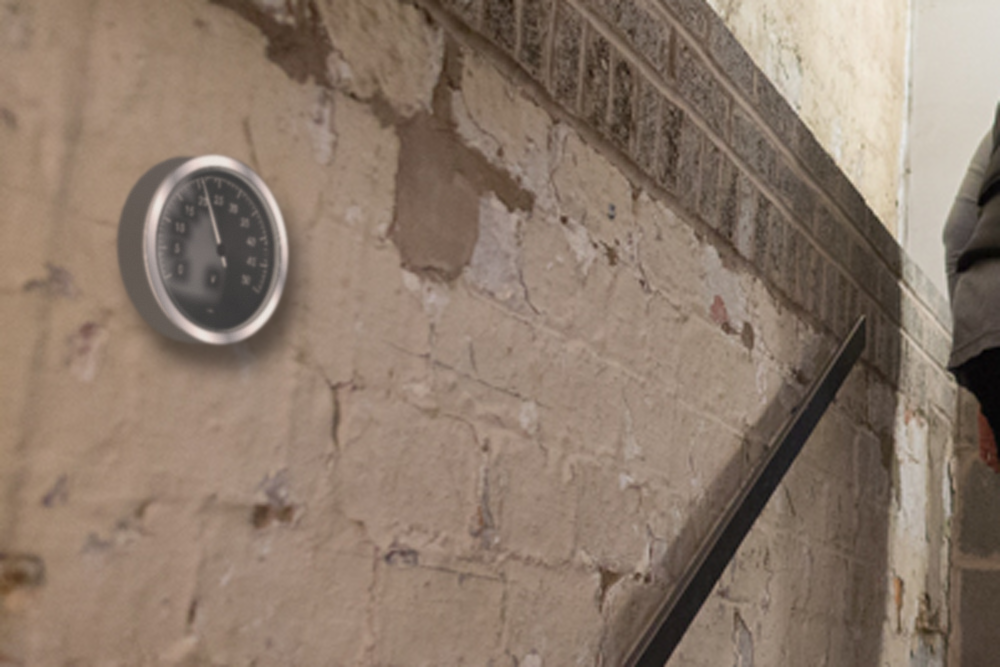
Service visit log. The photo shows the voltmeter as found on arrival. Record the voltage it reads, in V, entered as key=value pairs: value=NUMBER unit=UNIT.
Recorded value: value=20 unit=V
